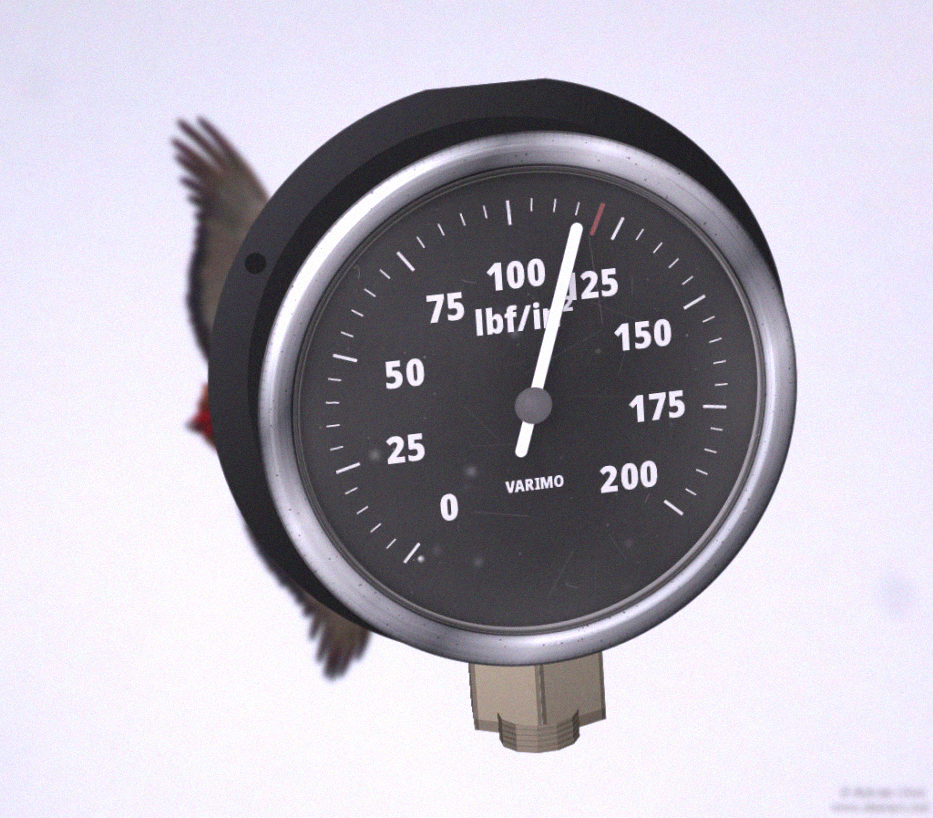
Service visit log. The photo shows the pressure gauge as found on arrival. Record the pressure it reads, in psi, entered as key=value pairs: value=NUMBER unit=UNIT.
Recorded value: value=115 unit=psi
